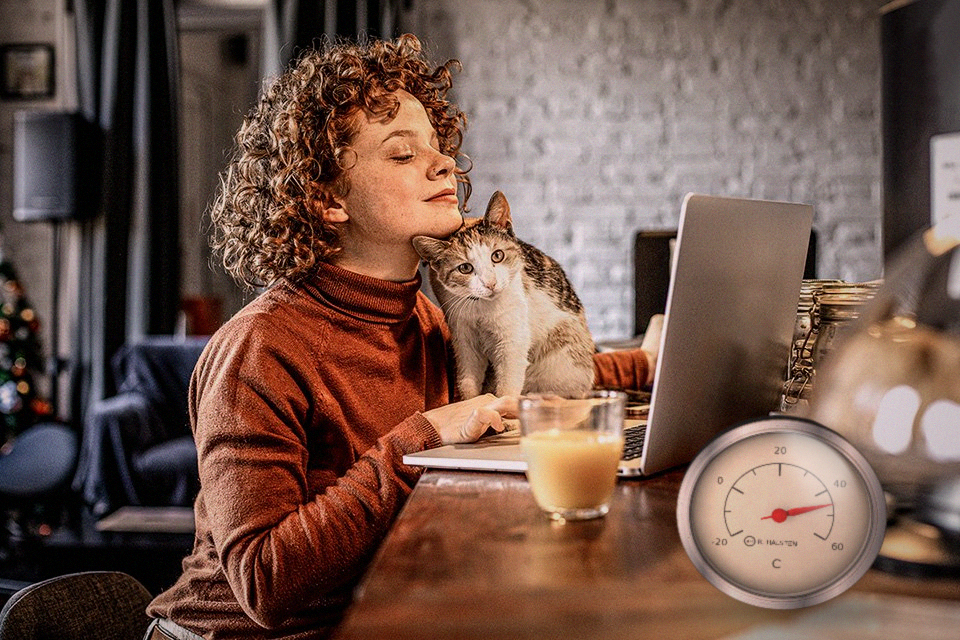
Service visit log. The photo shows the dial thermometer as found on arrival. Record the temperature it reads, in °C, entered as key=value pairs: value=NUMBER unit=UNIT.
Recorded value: value=45 unit=°C
